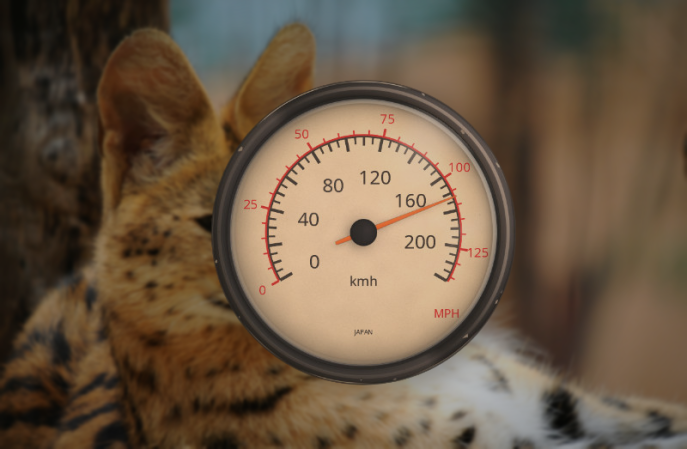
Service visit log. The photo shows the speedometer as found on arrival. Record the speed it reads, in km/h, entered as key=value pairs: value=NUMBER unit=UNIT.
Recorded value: value=172.5 unit=km/h
